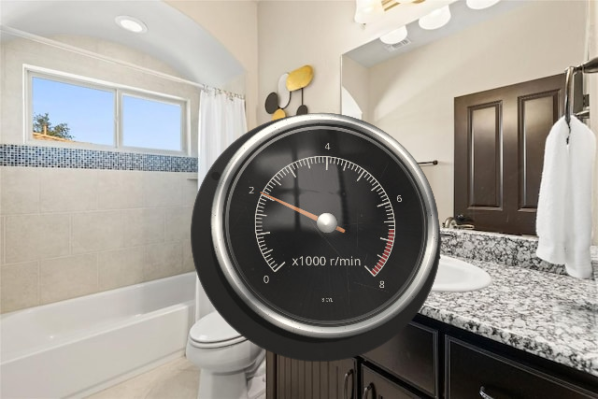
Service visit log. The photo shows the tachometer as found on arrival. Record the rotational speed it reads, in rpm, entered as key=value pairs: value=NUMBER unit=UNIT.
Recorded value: value=2000 unit=rpm
